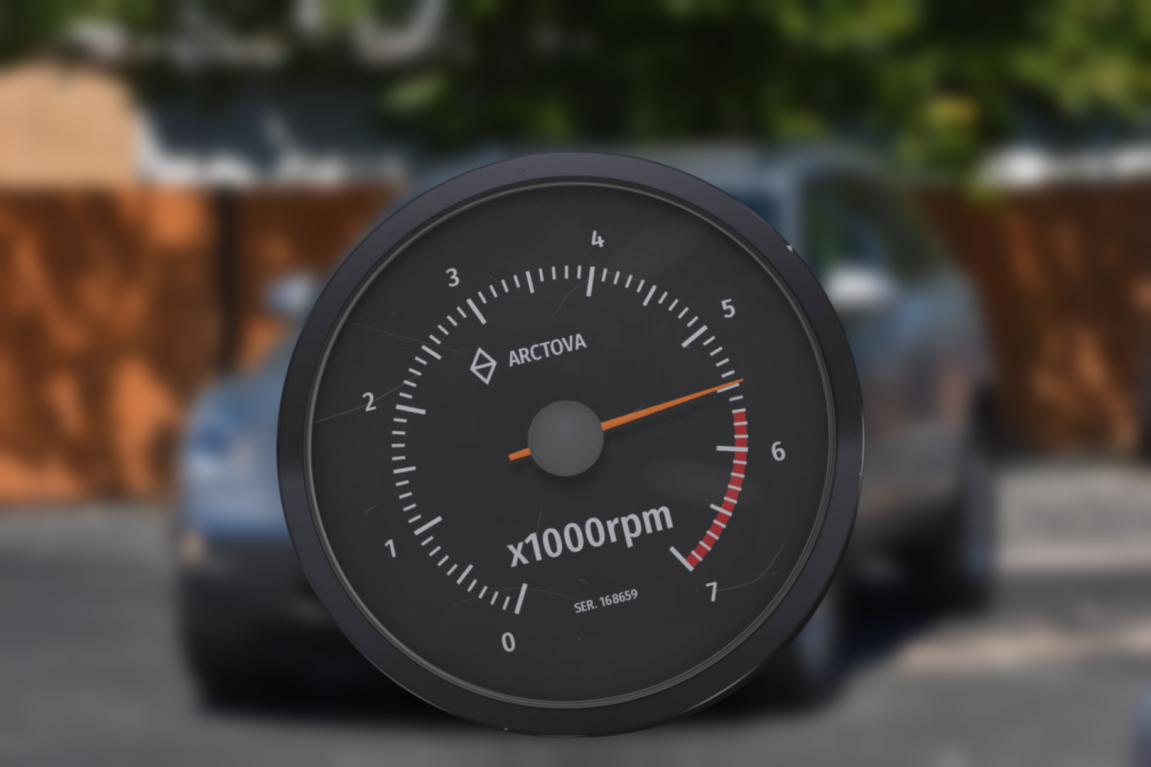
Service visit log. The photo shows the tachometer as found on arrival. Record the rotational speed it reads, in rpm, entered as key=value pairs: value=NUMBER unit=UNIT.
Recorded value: value=5500 unit=rpm
